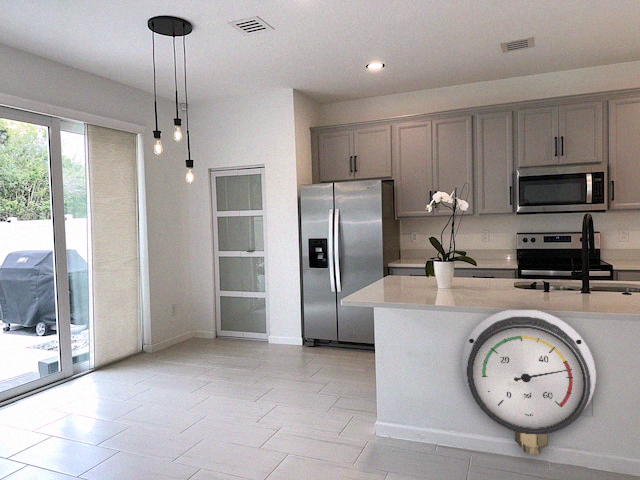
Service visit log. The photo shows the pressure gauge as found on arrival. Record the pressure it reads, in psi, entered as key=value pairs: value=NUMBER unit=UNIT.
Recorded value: value=47.5 unit=psi
